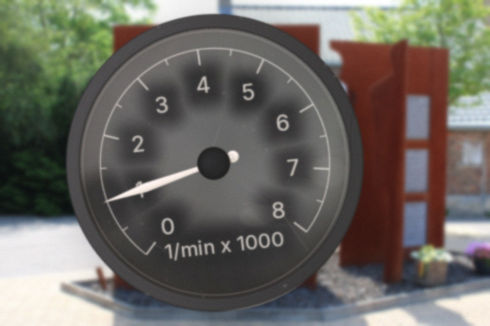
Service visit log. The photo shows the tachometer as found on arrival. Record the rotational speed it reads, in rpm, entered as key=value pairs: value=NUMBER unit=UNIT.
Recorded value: value=1000 unit=rpm
